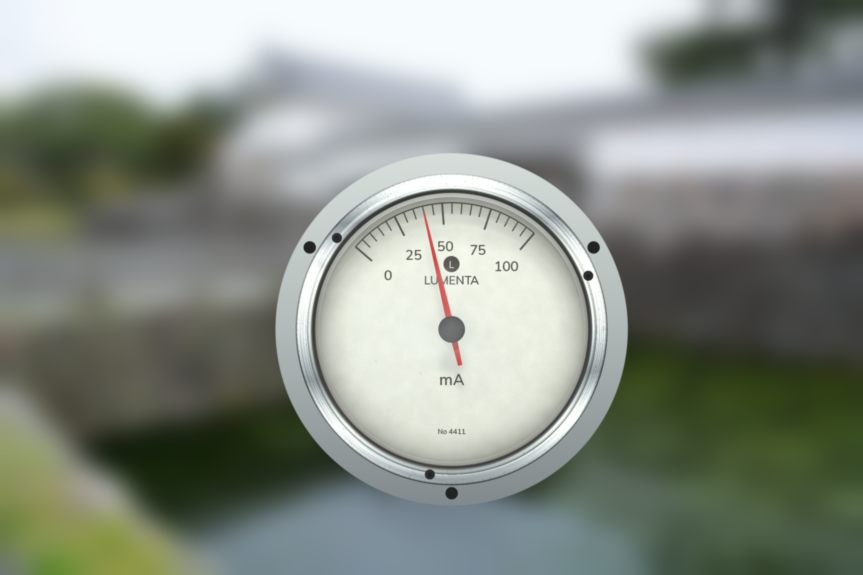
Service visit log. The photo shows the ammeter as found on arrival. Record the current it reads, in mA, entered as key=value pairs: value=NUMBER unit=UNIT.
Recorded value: value=40 unit=mA
